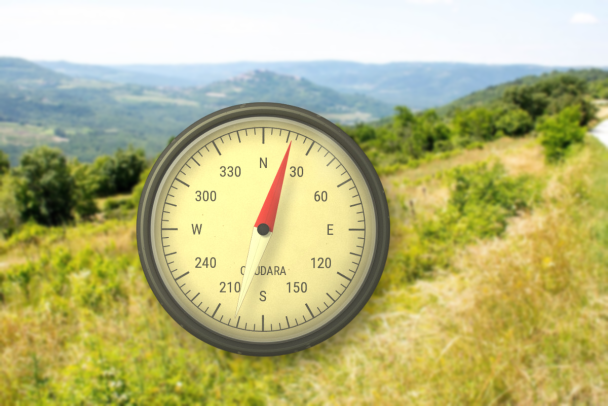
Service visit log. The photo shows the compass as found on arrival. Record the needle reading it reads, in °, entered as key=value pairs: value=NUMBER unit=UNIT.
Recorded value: value=17.5 unit=°
